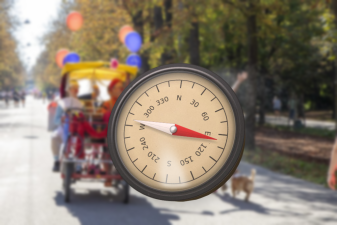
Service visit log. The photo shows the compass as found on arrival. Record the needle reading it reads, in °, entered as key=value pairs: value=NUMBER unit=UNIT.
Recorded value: value=97.5 unit=°
